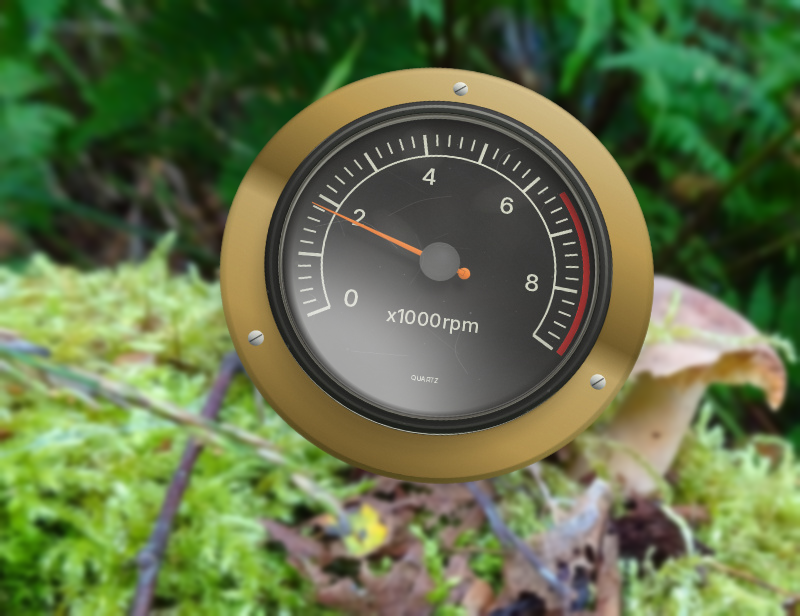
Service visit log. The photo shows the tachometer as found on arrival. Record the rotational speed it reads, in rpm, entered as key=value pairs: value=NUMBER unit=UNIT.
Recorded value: value=1800 unit=rpm
